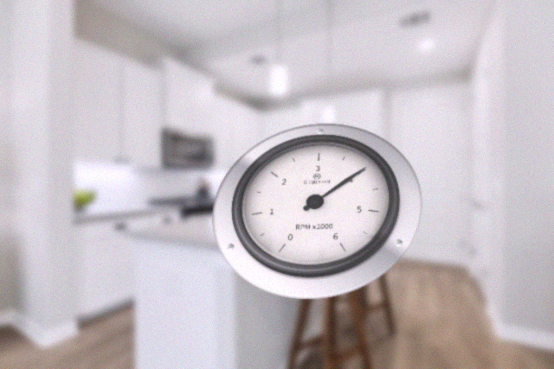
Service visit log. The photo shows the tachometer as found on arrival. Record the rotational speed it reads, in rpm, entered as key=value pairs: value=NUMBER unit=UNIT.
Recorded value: value=4000 unit=rpm
